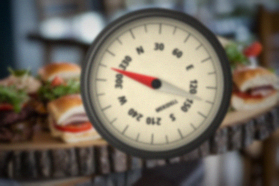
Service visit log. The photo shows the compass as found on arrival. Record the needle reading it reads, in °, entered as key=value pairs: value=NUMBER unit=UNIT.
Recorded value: value=315 unit=°
